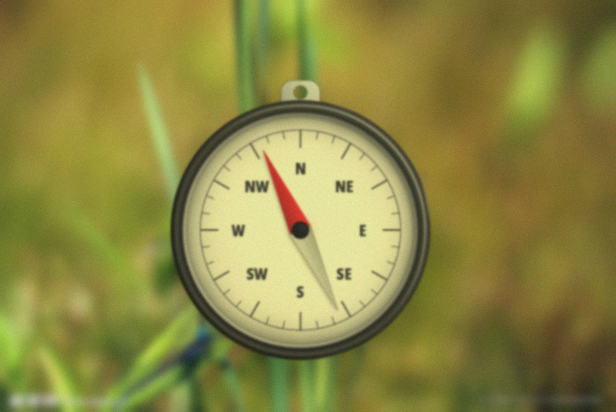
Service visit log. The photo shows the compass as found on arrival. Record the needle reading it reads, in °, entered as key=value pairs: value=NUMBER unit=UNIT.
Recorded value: value=335 unit=°
